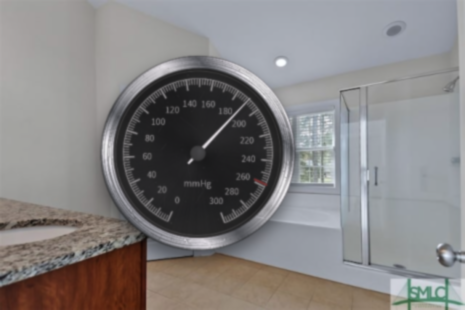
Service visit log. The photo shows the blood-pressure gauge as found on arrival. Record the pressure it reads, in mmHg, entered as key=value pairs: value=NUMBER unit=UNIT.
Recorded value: value=190 unit=mmHg
